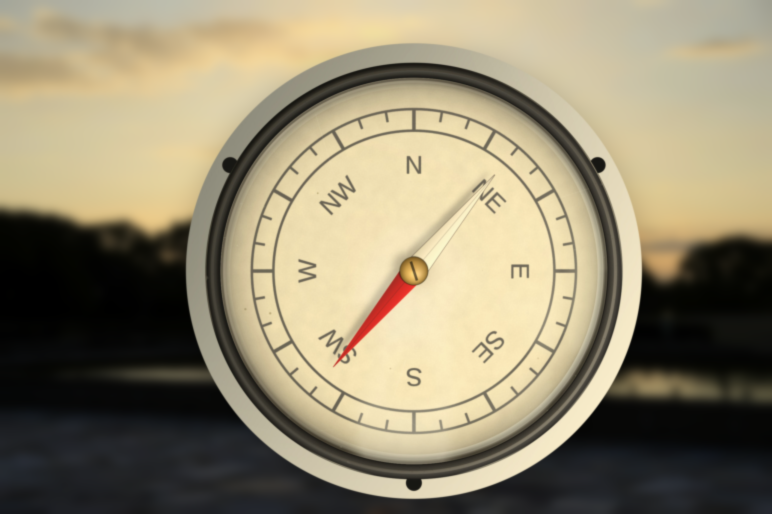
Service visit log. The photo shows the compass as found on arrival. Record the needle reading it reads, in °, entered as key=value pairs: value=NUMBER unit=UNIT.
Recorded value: value=220 unit=°
